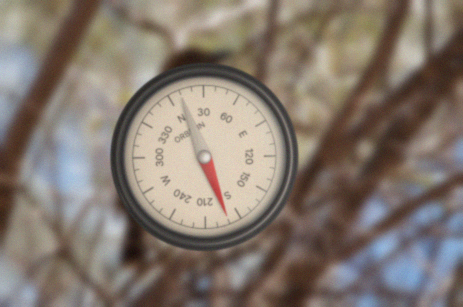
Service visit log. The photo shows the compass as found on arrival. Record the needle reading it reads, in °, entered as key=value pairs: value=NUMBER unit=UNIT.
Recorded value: value=190 unit=°
